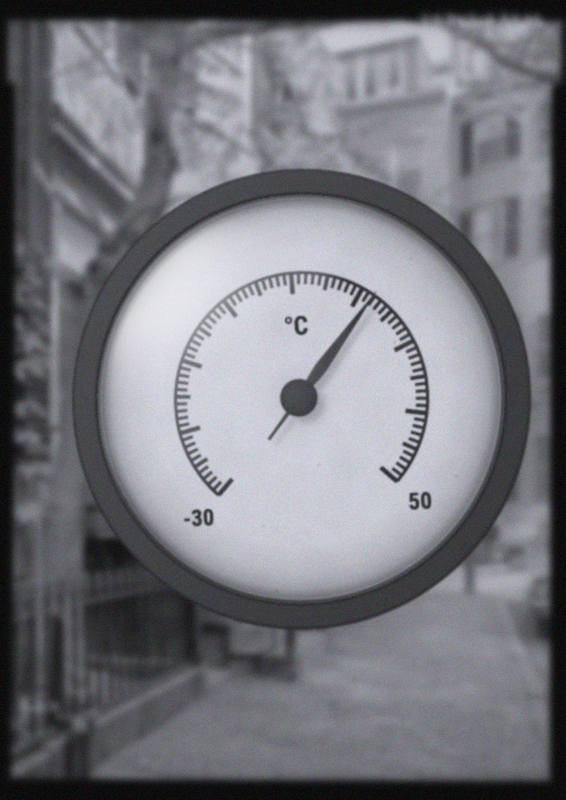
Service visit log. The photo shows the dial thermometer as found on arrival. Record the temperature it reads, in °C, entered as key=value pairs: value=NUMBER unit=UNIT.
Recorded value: value=22 unit=°C
